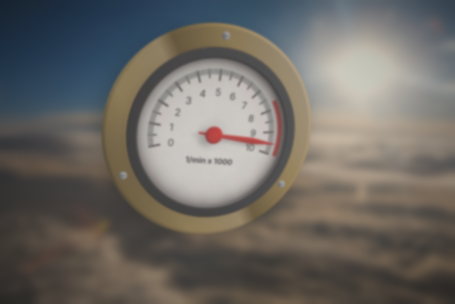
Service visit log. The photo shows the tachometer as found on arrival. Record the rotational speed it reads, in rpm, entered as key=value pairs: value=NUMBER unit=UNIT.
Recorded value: value=9500 unit=rpm
